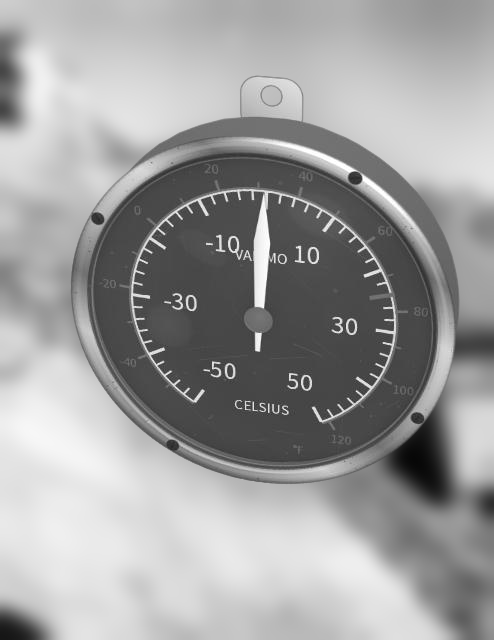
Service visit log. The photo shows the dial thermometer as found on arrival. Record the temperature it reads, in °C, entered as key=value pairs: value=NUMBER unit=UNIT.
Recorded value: value=0 unit=°C
